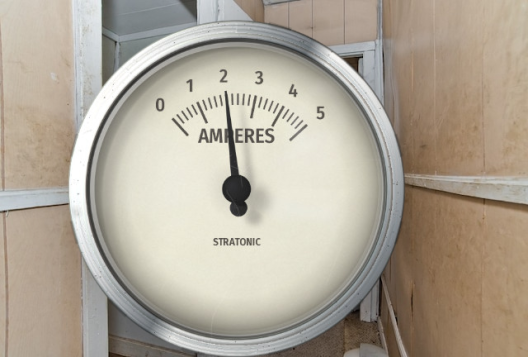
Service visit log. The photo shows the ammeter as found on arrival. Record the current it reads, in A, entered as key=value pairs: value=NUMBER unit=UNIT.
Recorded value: value=2 unit=A
